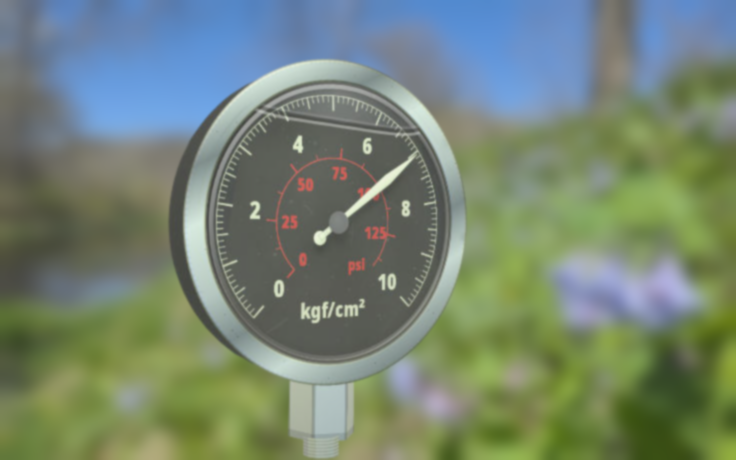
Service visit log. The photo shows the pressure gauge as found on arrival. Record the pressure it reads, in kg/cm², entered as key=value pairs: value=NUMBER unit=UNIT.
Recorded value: value=7 unit=kg/cm²
